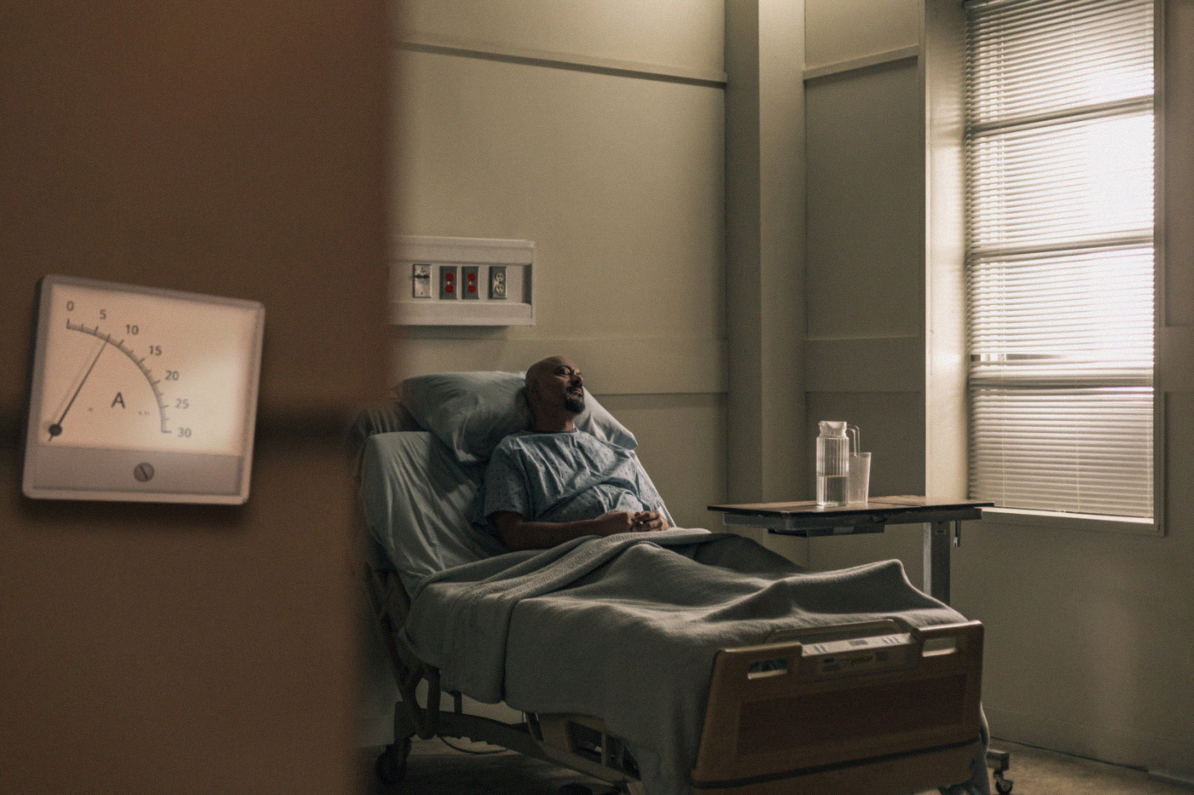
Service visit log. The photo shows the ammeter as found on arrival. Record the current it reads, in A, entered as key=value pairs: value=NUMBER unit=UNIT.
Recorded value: value=7.5 unit=A
